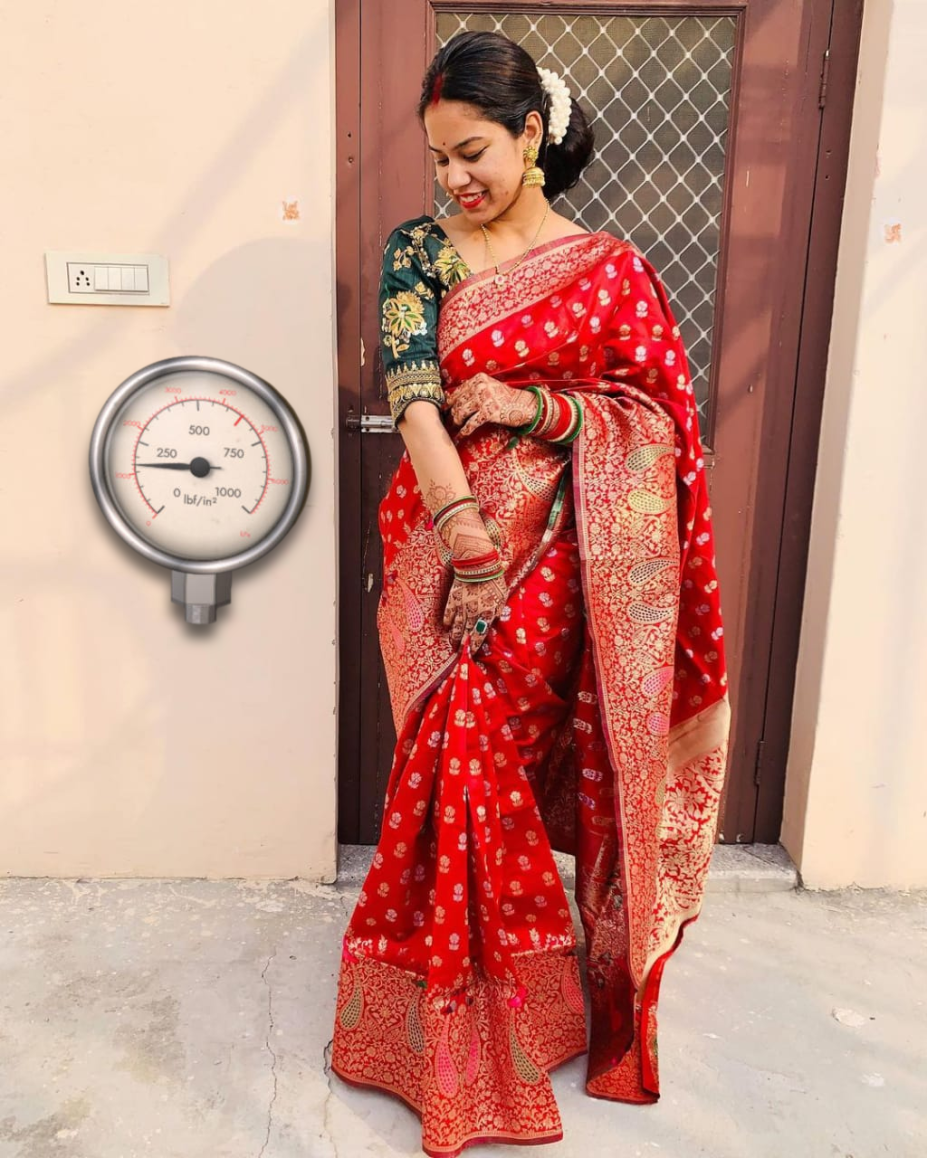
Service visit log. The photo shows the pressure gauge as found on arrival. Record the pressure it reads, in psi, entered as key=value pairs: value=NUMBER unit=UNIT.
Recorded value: value=175 unit=psi
